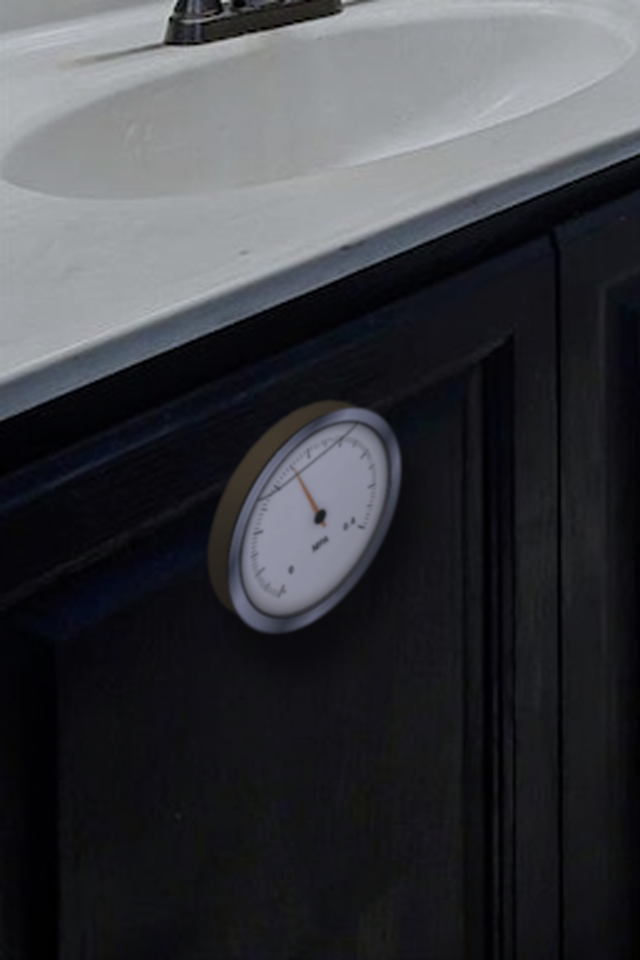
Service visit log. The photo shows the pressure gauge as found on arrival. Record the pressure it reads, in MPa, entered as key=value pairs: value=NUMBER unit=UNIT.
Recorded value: value=0.175 unit=MPa
